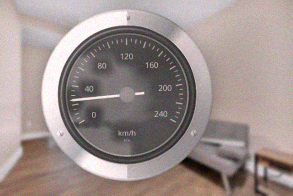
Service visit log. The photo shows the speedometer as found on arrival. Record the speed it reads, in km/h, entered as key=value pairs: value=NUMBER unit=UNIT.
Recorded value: value=25 unit=km/h
